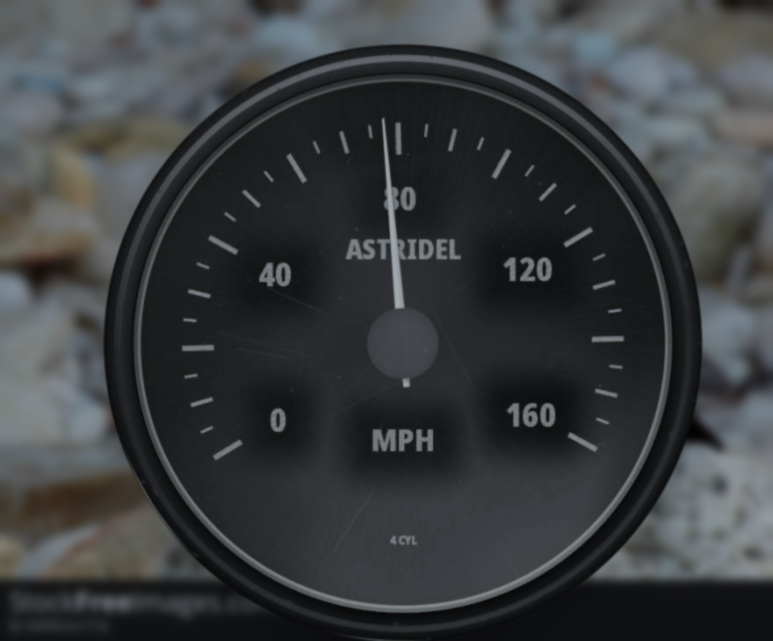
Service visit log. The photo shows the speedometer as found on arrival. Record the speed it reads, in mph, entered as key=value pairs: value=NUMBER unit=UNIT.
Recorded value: value=77.5 unit=mph
